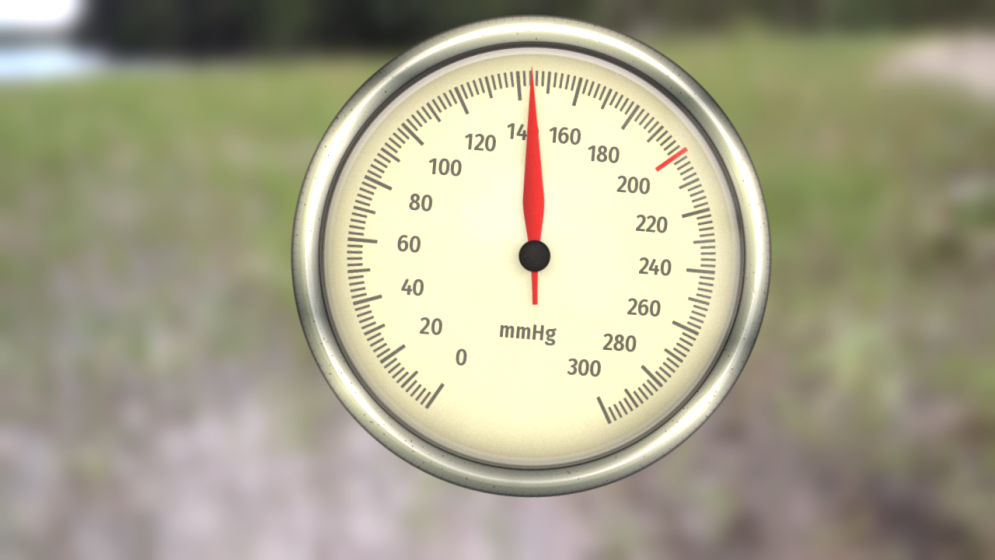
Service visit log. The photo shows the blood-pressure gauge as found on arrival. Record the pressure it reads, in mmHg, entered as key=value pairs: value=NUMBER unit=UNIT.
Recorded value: value=144 unit=mmHg
